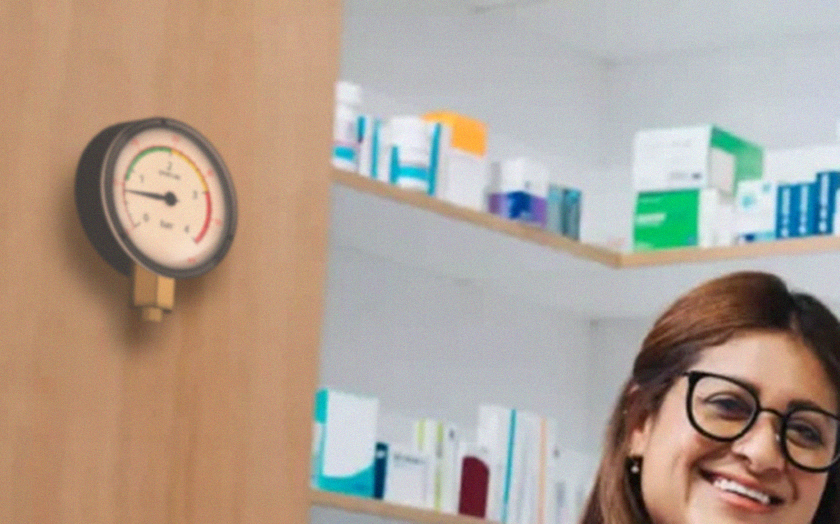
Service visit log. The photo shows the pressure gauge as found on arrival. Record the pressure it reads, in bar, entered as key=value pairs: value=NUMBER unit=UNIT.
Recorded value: value=0.6 unit=bar
